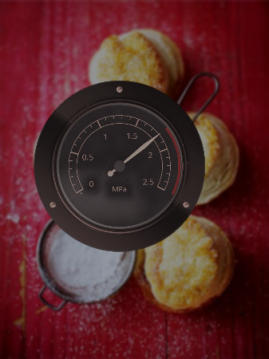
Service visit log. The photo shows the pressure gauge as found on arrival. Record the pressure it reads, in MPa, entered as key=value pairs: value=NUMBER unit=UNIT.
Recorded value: value=1.8 unit=MPa
